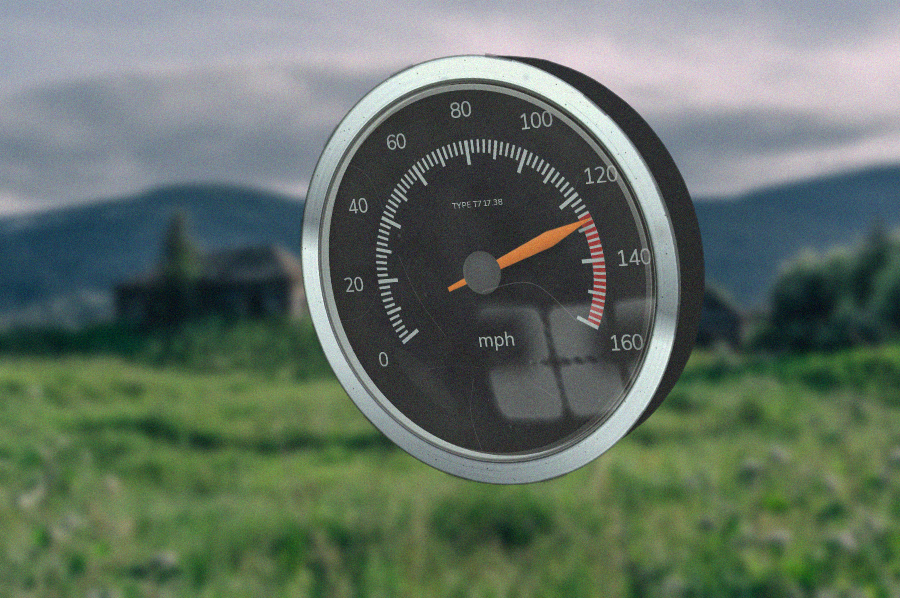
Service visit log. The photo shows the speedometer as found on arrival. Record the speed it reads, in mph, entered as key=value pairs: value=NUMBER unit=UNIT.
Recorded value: value=128 unit=mph
